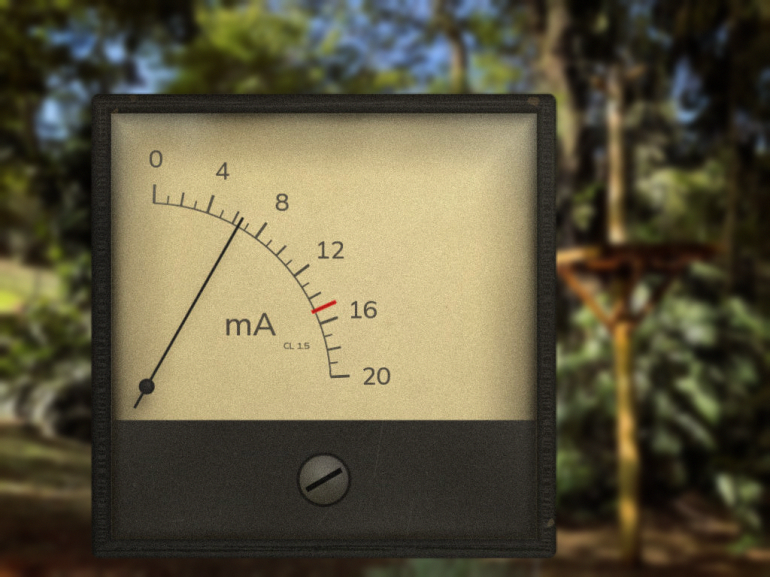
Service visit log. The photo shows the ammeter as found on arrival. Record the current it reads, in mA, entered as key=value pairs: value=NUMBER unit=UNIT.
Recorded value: value=6.5 unit=mA
